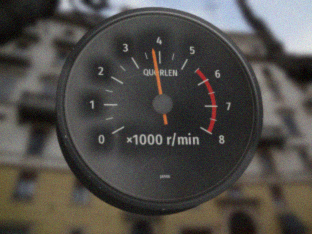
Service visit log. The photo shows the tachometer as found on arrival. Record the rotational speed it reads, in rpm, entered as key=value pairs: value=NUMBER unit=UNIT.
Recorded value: value=3750 unit=rpm
